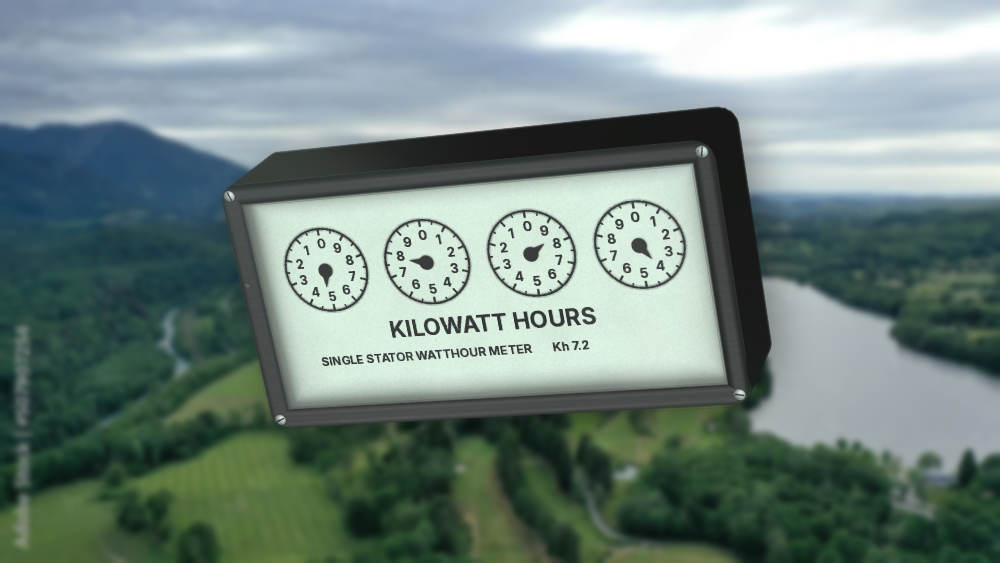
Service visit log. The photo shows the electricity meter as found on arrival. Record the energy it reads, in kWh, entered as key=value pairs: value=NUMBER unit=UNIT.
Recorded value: value=4784 unit=kWh
